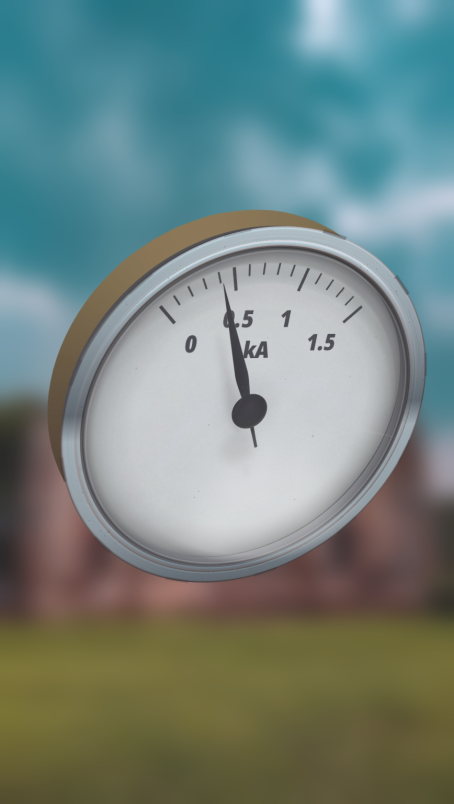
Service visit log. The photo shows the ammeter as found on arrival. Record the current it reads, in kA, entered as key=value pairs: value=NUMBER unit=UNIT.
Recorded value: value=0.4 unit=kA
